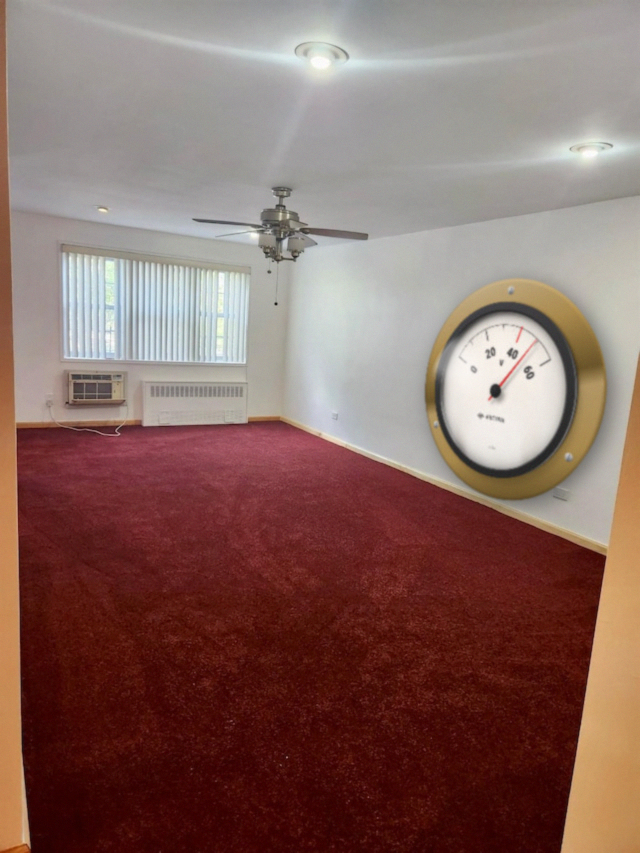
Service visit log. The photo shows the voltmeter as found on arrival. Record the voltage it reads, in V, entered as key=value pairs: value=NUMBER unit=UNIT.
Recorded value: value=50 unit=V
